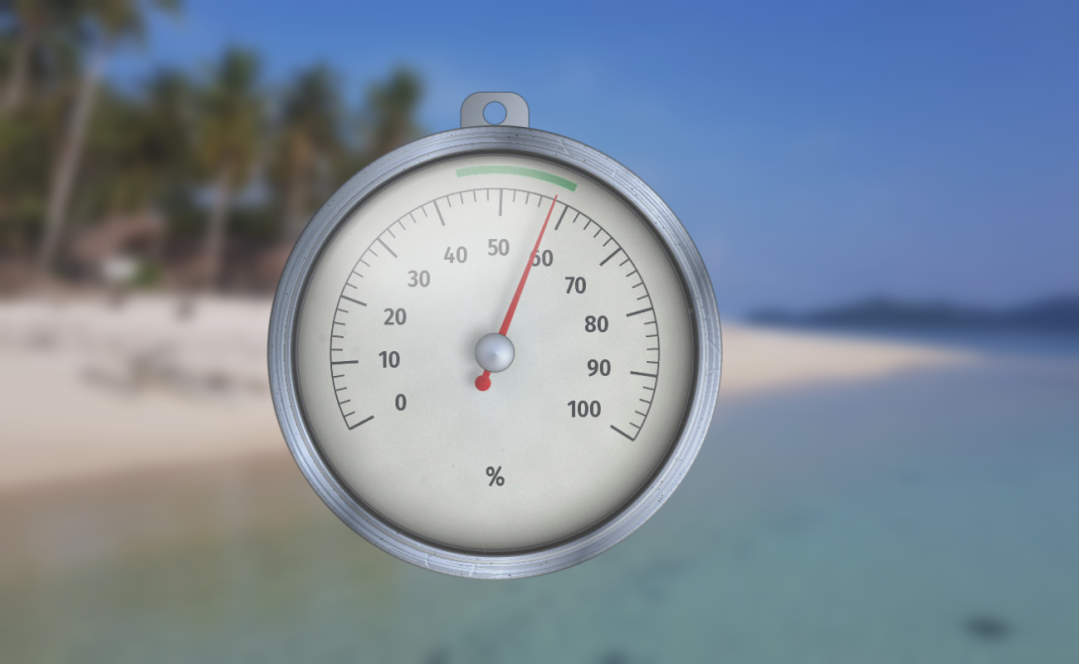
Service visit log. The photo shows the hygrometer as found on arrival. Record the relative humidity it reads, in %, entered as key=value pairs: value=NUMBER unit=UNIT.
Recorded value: value=58 unit=%
